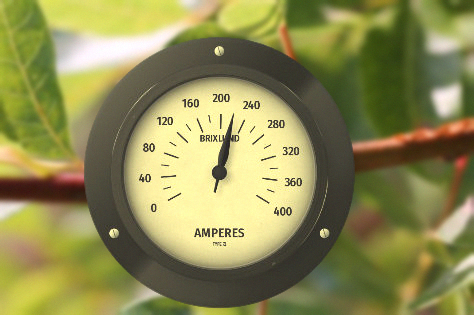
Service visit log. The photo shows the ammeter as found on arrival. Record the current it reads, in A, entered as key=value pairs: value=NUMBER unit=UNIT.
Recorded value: value=220 unit=A
